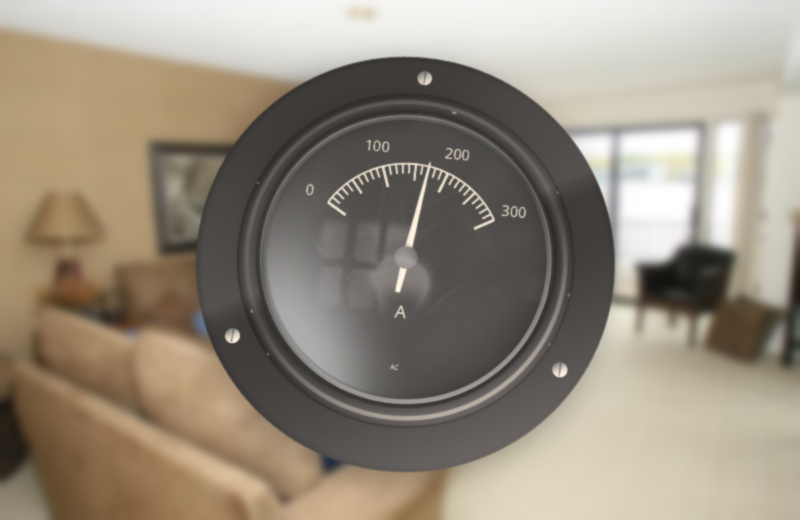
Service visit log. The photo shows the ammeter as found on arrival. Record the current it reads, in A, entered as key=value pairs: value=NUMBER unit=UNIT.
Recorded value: value=170 unit=A
